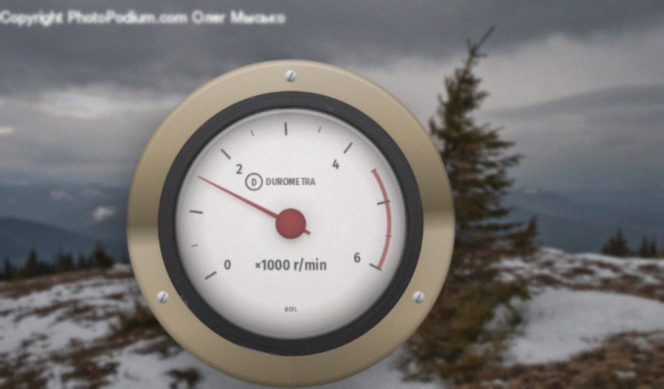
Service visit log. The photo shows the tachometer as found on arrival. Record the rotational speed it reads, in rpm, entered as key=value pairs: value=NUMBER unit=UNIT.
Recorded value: value=1500 unit=rpm
